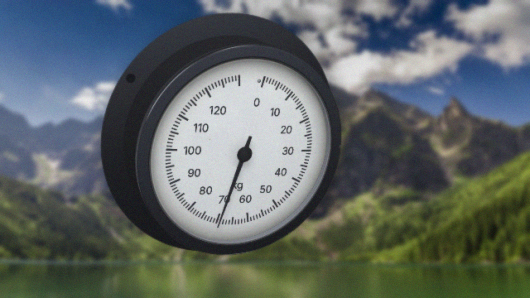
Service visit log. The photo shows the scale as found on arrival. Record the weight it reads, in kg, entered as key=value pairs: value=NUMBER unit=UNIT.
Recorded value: value=70 unit=kg
